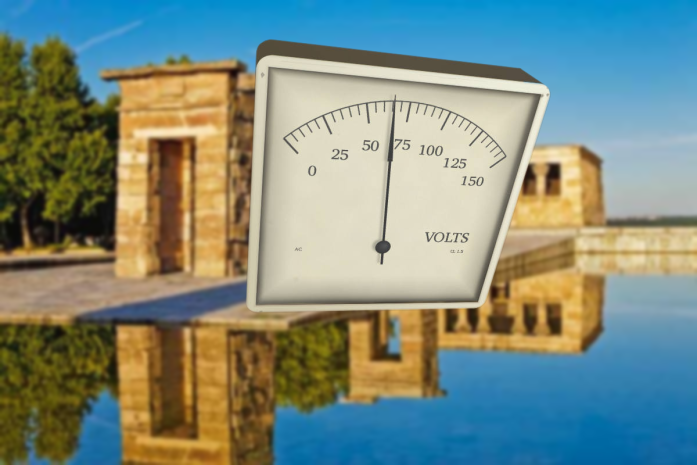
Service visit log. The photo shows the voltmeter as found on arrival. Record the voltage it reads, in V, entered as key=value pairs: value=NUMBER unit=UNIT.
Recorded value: value=65 unit=V
